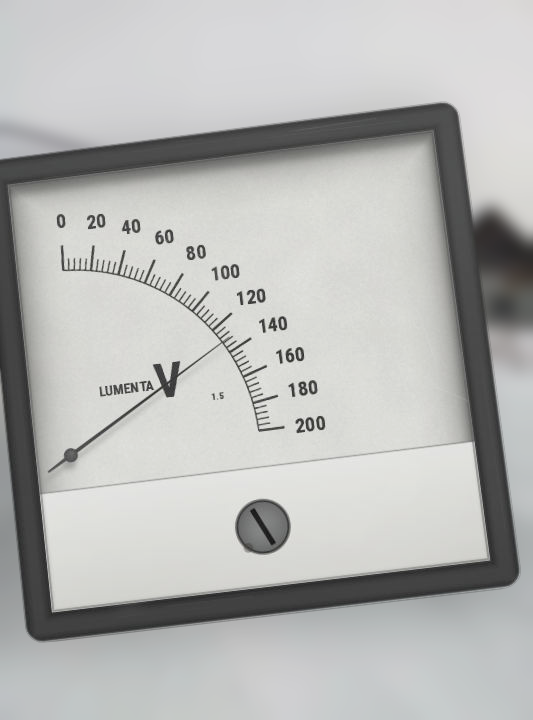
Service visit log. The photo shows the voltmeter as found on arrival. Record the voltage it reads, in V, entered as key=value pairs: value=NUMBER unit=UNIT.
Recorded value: value=132 unit=V
